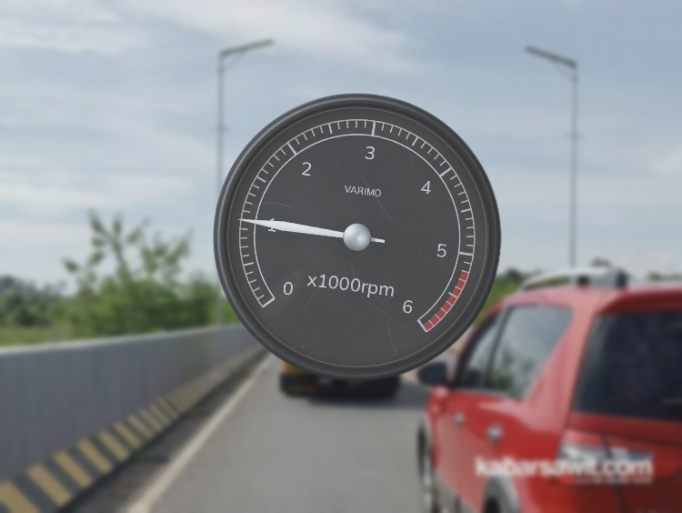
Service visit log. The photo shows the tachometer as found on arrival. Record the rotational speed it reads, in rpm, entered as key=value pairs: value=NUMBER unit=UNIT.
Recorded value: value=1000 unit=rpm
